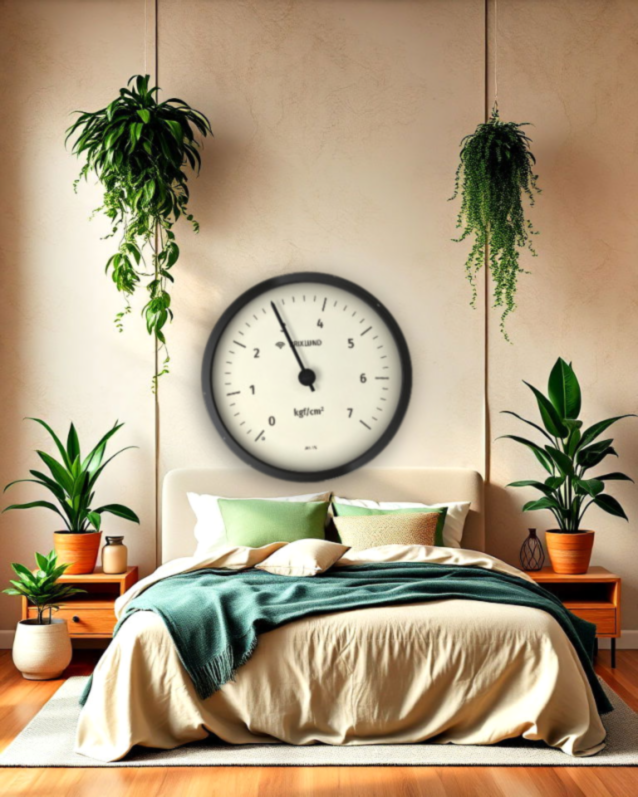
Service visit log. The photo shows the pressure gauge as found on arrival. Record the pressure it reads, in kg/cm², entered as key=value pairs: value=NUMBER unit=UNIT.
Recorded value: value=3 unit=kg/cm²
